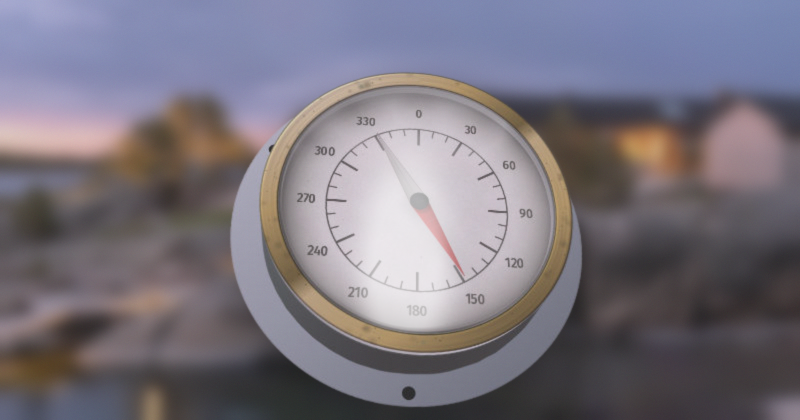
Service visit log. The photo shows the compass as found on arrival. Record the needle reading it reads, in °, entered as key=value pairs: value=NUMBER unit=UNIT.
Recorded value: value=150 unit=°
